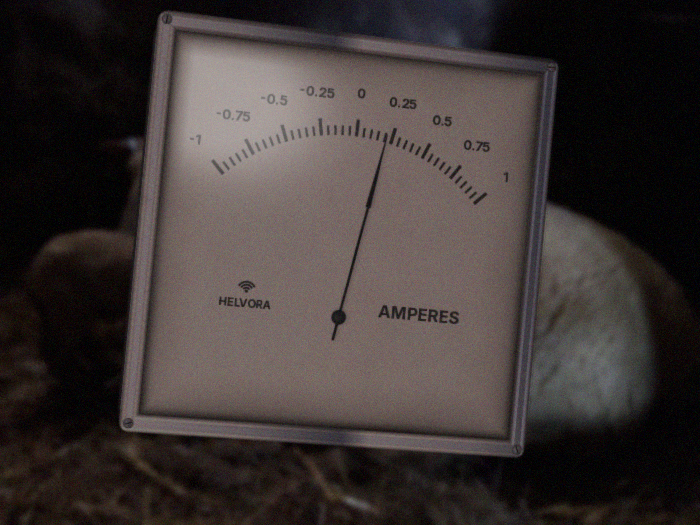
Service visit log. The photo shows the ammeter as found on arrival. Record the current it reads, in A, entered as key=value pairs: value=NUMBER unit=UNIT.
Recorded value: value=0.2 unit=A
